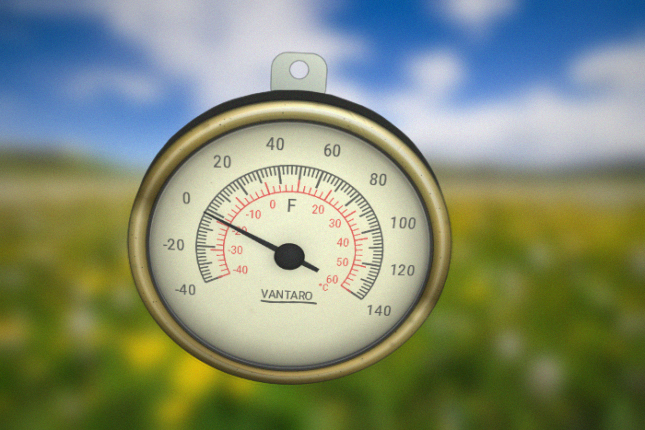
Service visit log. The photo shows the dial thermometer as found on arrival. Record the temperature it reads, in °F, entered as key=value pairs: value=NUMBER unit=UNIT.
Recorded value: value=0 unit=°F
